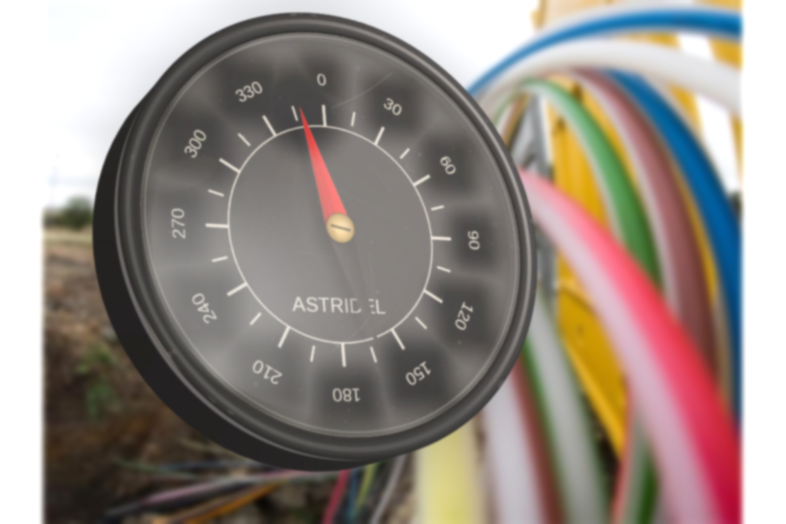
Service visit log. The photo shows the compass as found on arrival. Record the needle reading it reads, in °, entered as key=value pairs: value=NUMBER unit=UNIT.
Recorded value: value=345 unit=°
